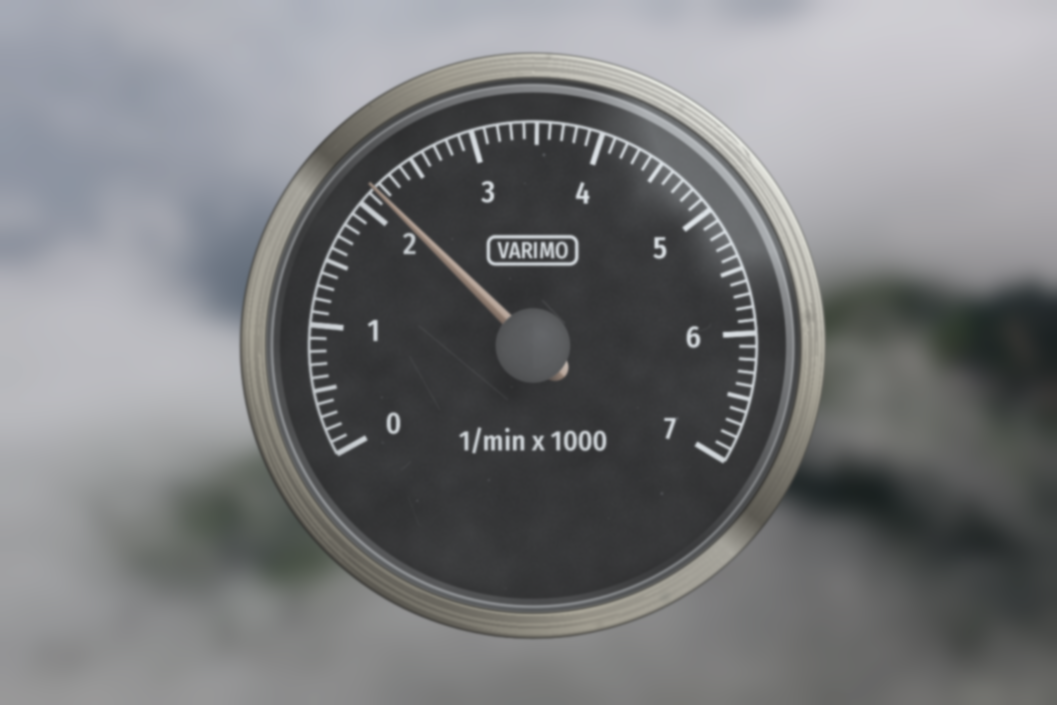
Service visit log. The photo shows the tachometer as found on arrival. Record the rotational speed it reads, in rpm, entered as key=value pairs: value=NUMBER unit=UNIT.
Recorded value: value=2150 unit=rpm
